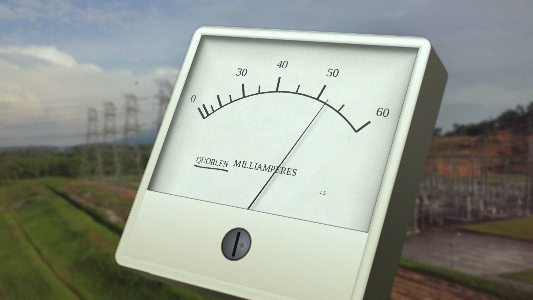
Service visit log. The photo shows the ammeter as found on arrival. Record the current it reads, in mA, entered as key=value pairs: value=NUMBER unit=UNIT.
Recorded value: value=52.5 unit=mA
